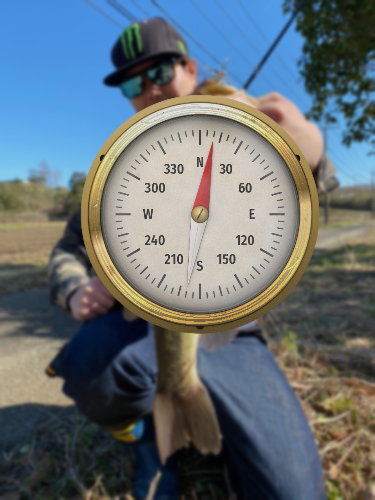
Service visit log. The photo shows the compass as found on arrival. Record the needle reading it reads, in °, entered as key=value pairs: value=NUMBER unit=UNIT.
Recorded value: value=10 unit=°
